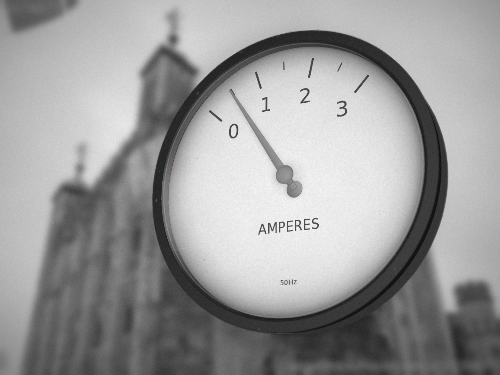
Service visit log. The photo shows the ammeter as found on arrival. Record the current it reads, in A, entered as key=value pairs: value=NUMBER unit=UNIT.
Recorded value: value=0.5 unit=A
